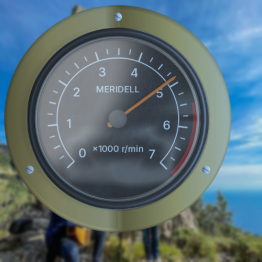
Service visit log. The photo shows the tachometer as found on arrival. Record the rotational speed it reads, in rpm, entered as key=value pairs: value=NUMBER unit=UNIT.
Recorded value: value=4875 unit=rpm
